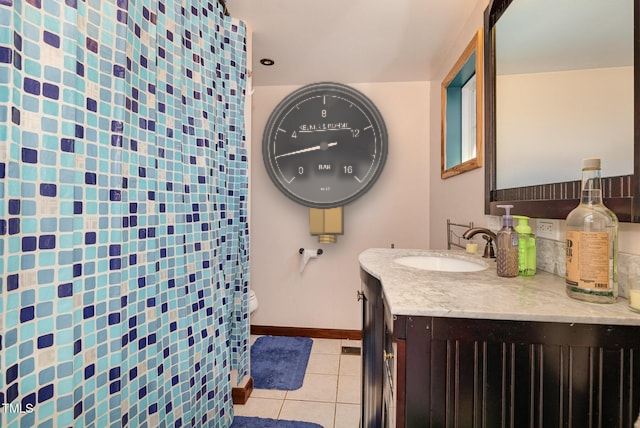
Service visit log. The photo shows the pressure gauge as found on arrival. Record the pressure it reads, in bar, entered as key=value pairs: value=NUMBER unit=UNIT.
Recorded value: value=2 unit=bar
